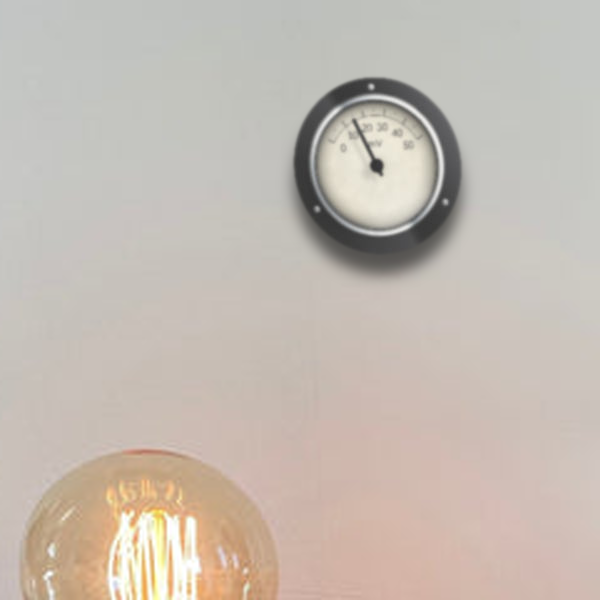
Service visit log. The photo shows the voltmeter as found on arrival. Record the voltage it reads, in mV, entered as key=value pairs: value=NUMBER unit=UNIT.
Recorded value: value=15 unit=mV
